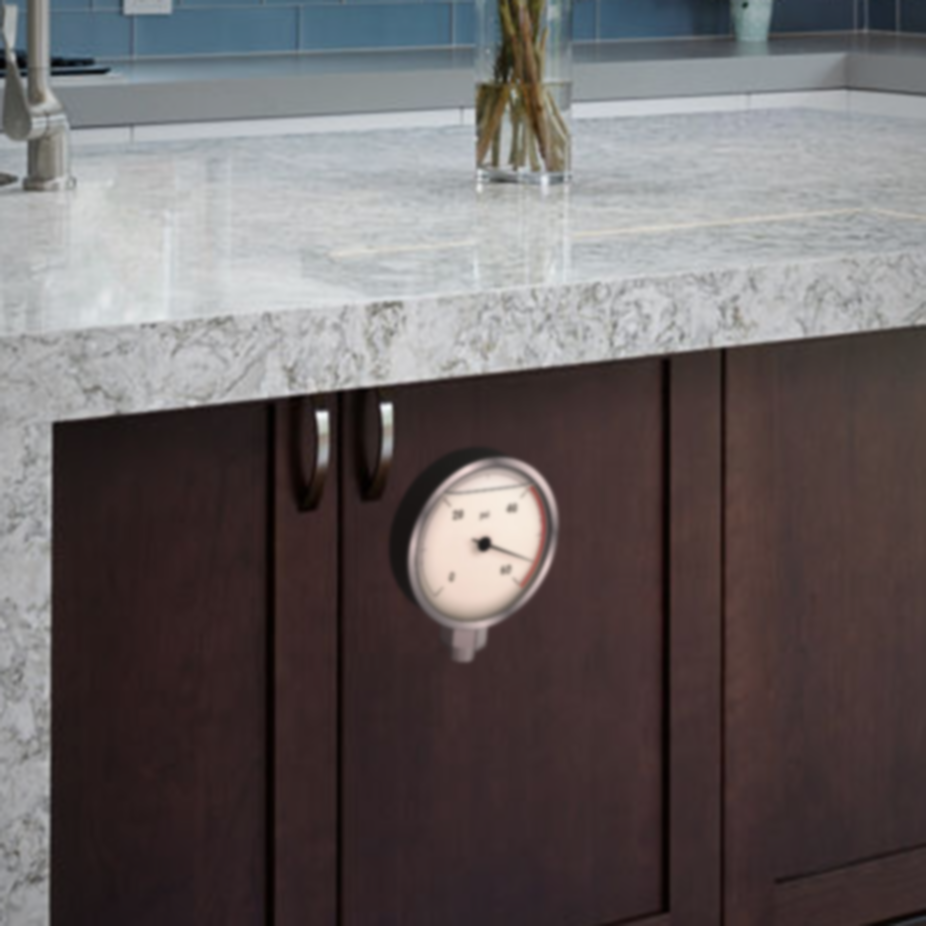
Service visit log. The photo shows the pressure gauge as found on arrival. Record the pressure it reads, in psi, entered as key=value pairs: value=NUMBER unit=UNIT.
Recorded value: value=55 unit=psi
